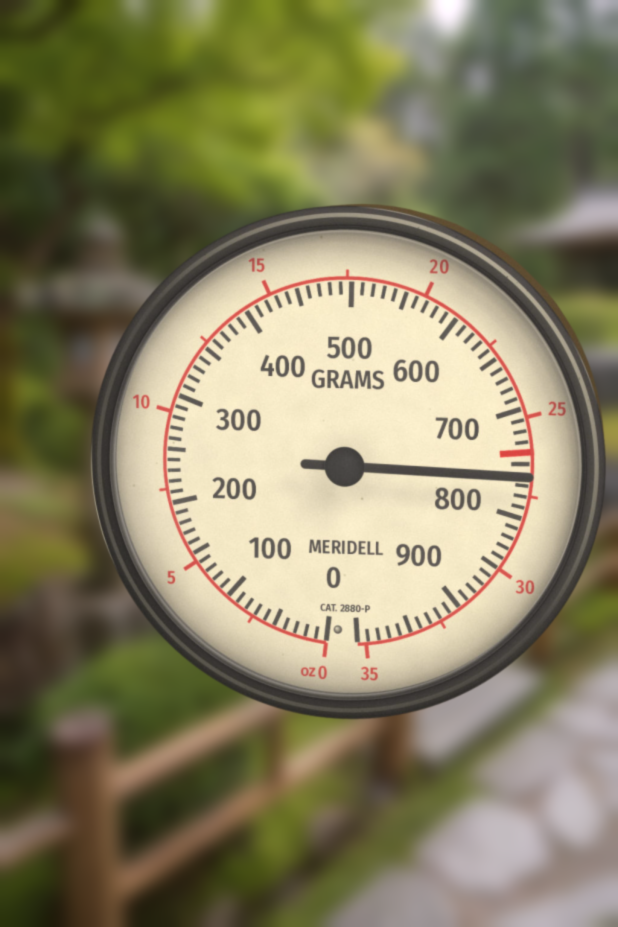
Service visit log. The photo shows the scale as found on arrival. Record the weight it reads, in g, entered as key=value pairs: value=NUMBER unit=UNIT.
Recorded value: value=760 unit=g
